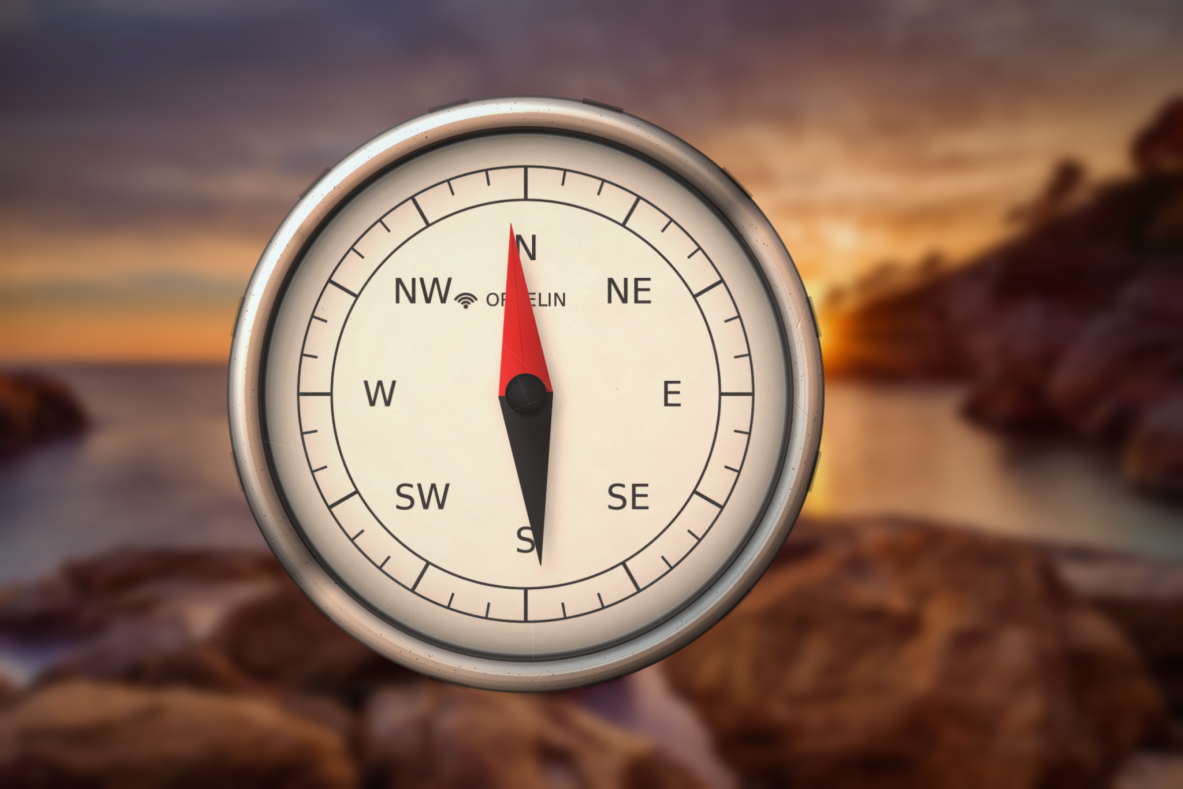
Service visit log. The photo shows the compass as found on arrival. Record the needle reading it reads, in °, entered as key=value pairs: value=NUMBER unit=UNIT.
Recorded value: value=355 unit=°
